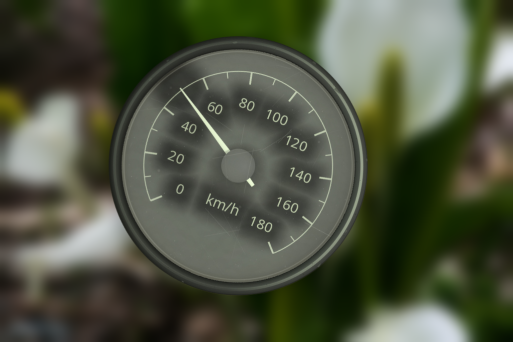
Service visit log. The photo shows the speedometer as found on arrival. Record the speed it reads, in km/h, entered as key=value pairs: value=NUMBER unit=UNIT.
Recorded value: value=50 unit=km/h
